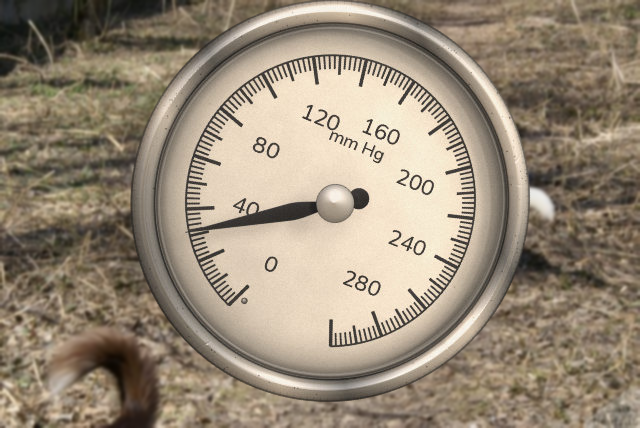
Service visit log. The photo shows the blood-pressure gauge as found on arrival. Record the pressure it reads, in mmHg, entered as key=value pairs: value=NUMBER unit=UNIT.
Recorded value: value=32 unit=mmHg
